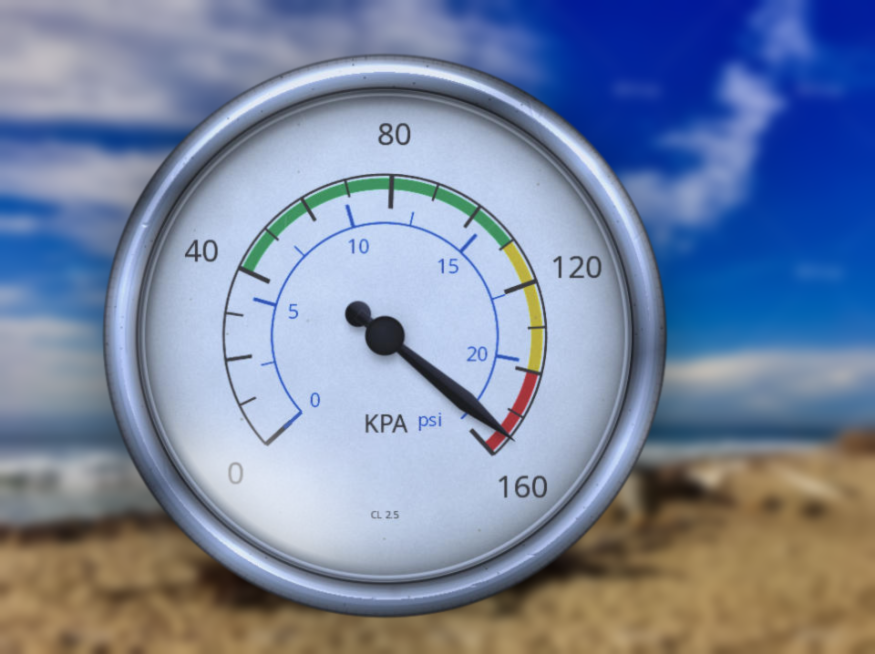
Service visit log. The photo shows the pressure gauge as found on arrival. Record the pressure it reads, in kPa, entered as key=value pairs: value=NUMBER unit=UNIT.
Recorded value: value=155 unit=kPa
